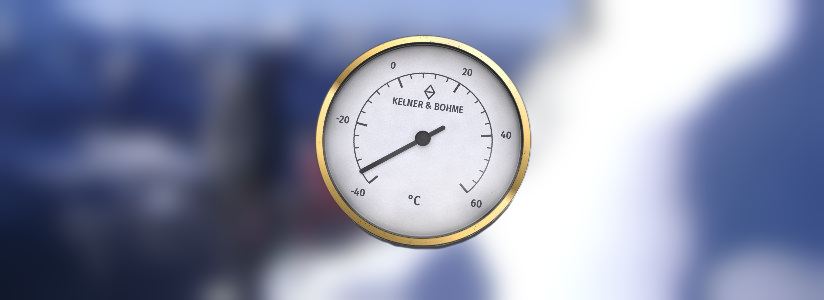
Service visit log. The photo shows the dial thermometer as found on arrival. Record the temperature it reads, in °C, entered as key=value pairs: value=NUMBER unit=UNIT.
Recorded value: value=-36 unit=°C
